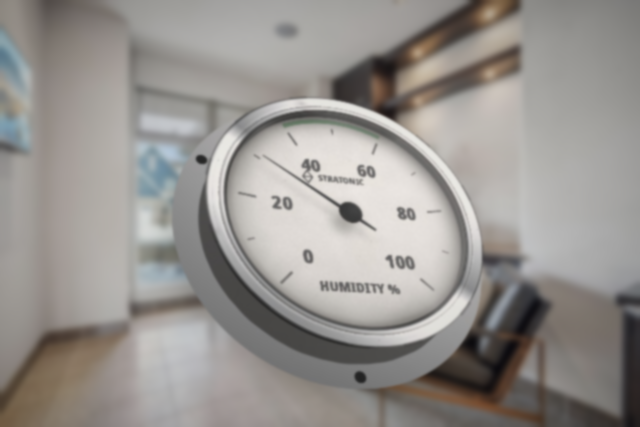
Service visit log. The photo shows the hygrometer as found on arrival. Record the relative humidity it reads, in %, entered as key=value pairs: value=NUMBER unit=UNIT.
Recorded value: value=30 unit=%
